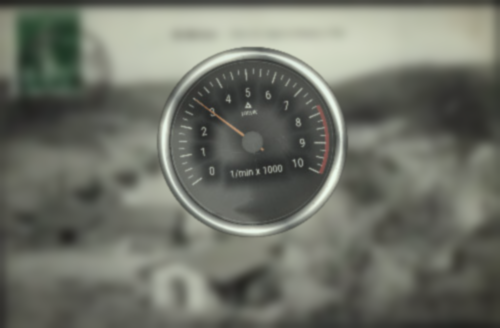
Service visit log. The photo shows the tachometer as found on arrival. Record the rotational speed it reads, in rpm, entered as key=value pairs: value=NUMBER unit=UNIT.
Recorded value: value=3000 unit=rpm
